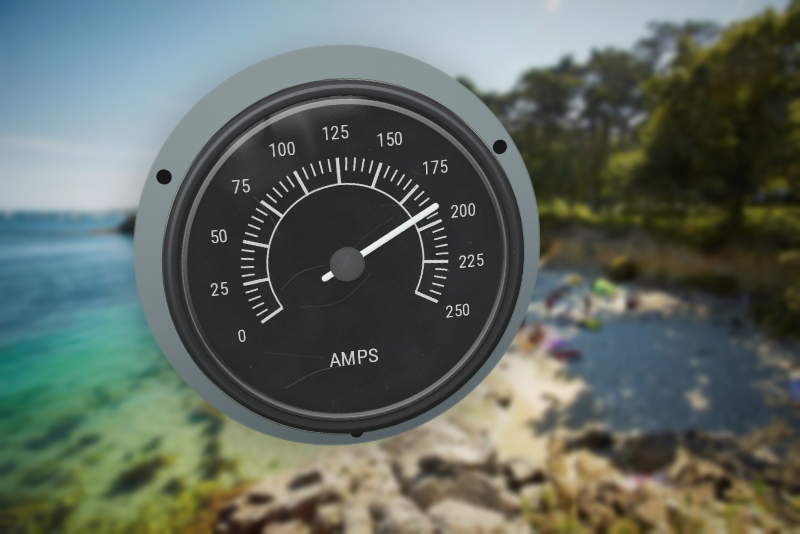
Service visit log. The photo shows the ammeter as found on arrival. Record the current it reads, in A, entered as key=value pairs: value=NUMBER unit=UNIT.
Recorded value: value=190 unit=A
